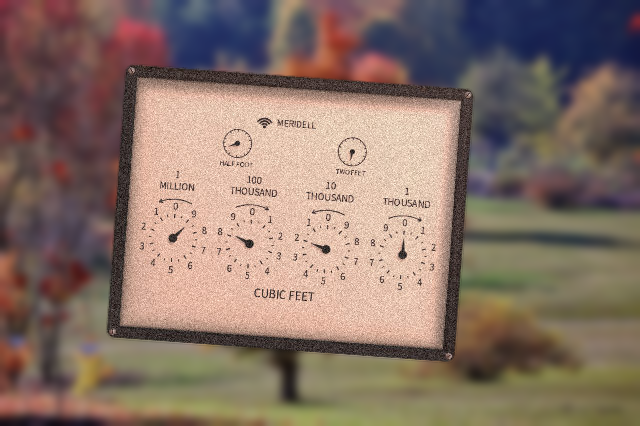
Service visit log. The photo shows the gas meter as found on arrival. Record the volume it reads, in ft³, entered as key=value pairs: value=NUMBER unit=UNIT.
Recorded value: value=882000 unit=ft³
